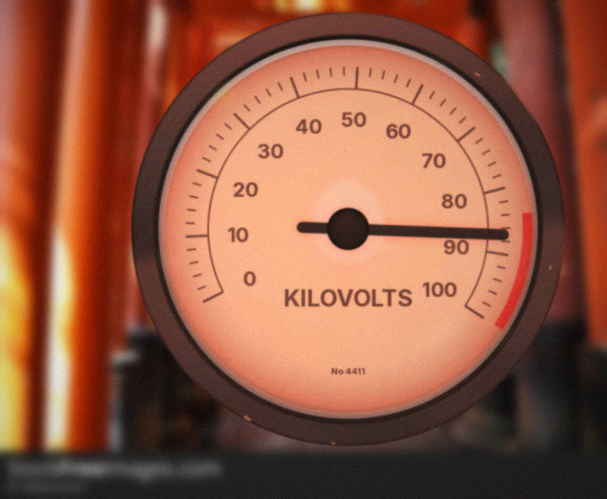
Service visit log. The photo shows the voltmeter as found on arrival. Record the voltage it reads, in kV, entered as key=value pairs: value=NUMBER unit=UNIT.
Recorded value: value=87 unit=kV
